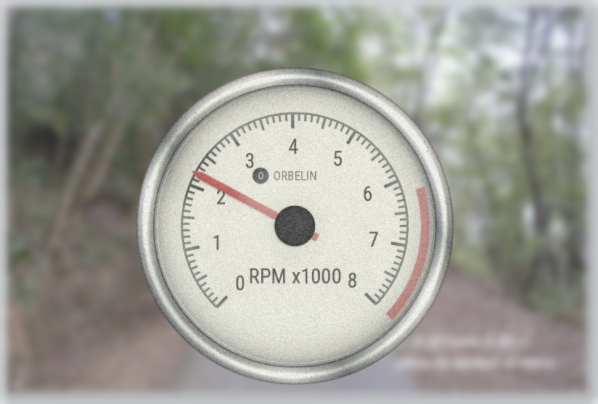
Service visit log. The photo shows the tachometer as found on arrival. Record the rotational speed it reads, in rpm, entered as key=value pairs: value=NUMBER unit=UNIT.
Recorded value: value=2200 unit=rpm
